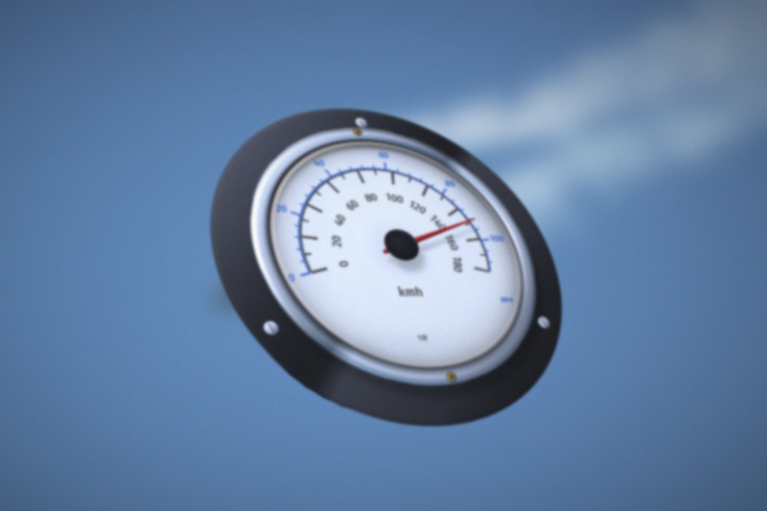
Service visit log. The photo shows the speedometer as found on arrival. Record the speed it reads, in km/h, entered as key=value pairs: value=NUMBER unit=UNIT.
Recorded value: value=150 unit=km/h
